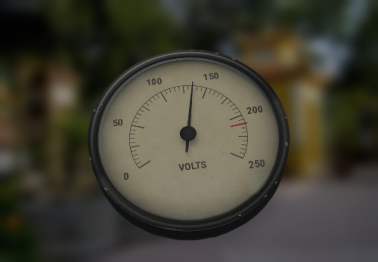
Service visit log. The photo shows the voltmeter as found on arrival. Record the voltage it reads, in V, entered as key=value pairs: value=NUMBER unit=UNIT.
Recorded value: value=135 unit=V
